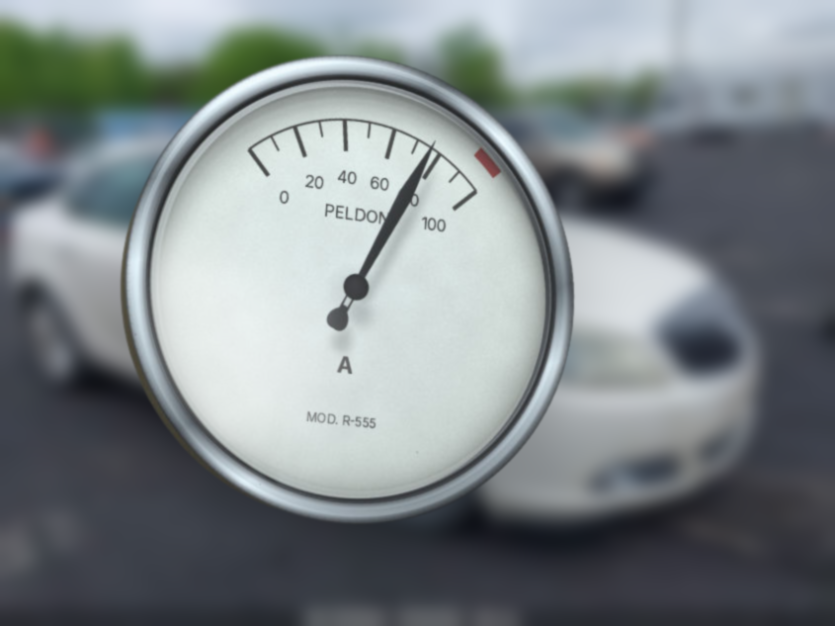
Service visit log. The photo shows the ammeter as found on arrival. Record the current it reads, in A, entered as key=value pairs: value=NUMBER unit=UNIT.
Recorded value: value=75 unit=A
